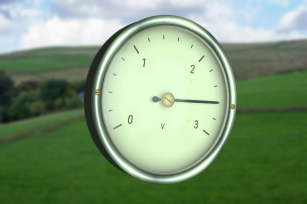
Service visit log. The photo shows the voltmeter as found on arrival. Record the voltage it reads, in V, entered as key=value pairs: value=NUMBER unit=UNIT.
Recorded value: value=2.6 unit=V
